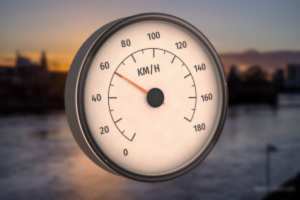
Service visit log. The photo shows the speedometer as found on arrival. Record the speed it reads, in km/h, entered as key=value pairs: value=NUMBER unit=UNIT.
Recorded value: value=60 unit=km/h
